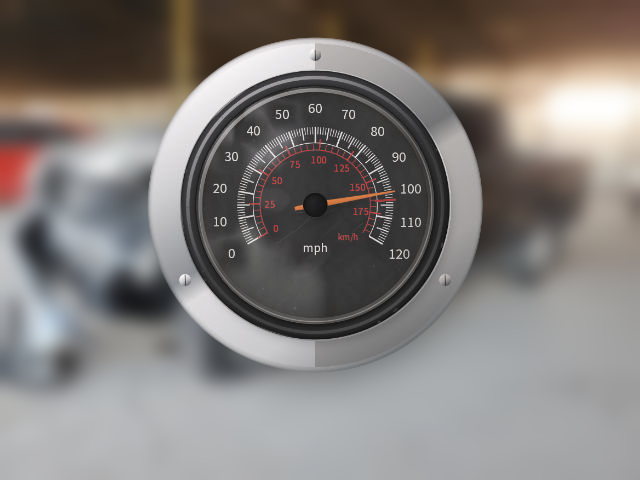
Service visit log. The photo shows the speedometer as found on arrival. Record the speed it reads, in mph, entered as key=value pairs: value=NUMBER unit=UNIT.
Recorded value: value=100 unit=mph
